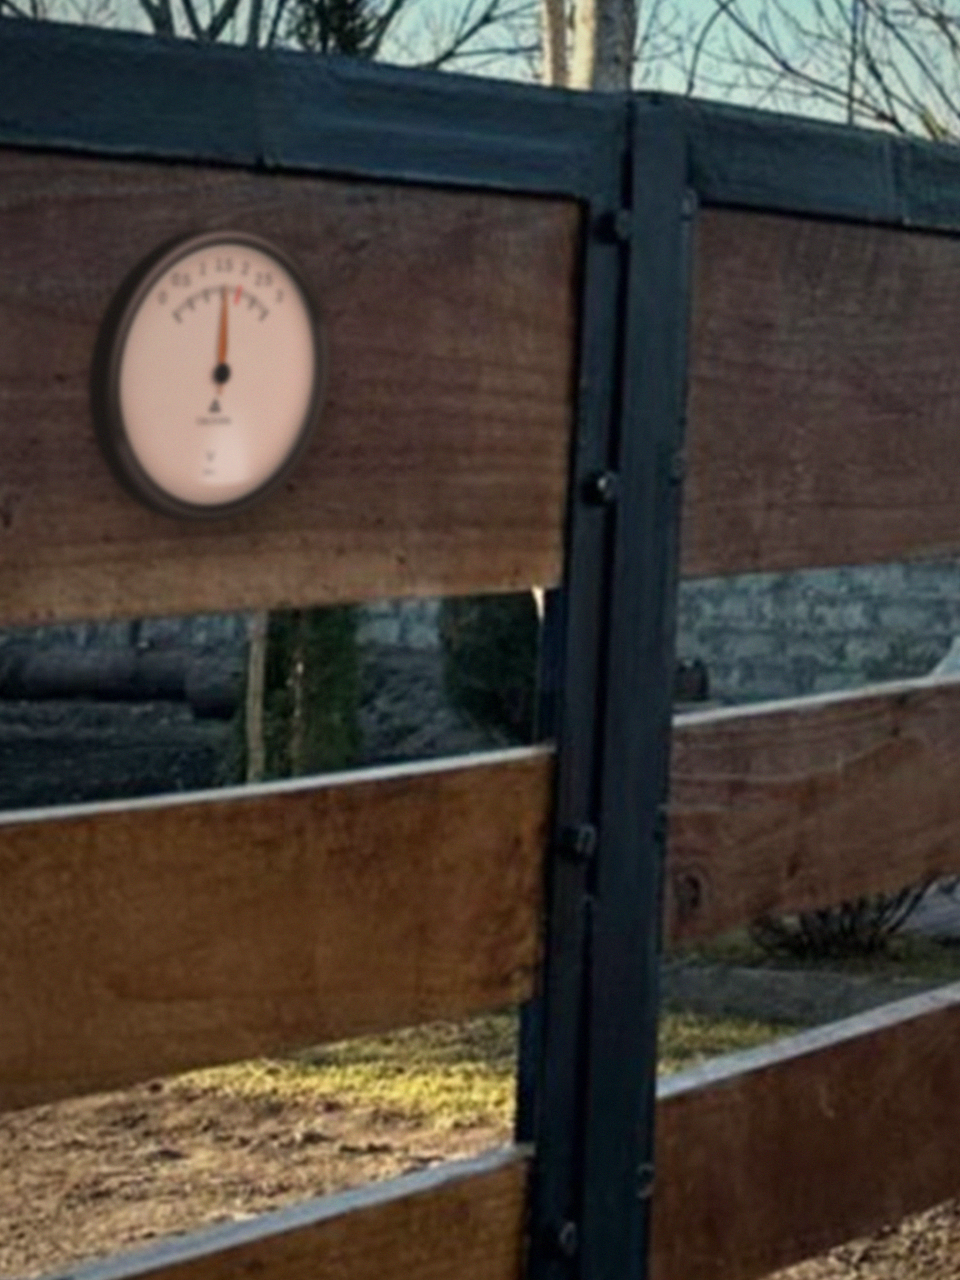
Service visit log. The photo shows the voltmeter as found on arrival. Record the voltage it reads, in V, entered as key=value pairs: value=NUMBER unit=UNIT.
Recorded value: value=1.5 unit=V
